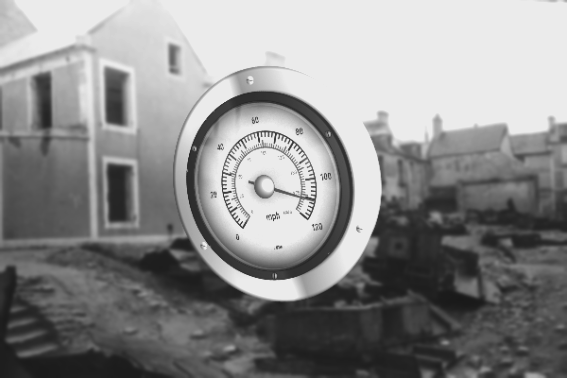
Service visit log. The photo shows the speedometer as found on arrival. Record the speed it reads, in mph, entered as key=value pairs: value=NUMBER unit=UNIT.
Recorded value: value=110 unit=mph
